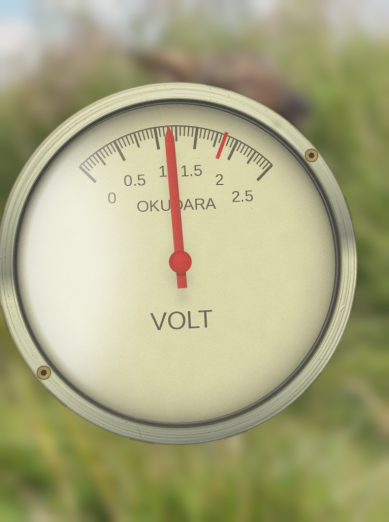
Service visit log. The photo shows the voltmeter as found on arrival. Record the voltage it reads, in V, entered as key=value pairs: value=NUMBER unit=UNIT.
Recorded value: value=1.15 unit=V
